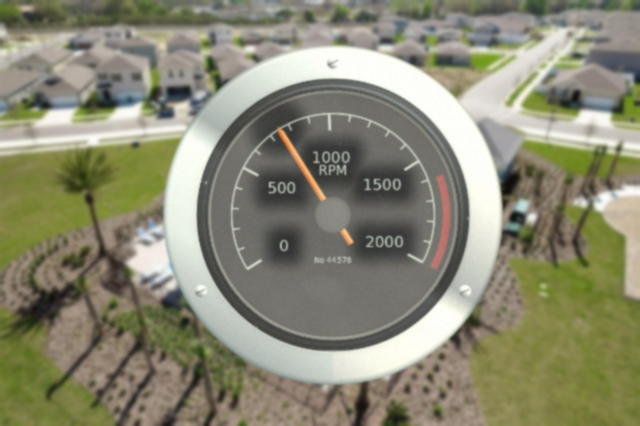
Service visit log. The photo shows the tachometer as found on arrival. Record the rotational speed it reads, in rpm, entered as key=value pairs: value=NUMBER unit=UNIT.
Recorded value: value=750 unit=rpm
